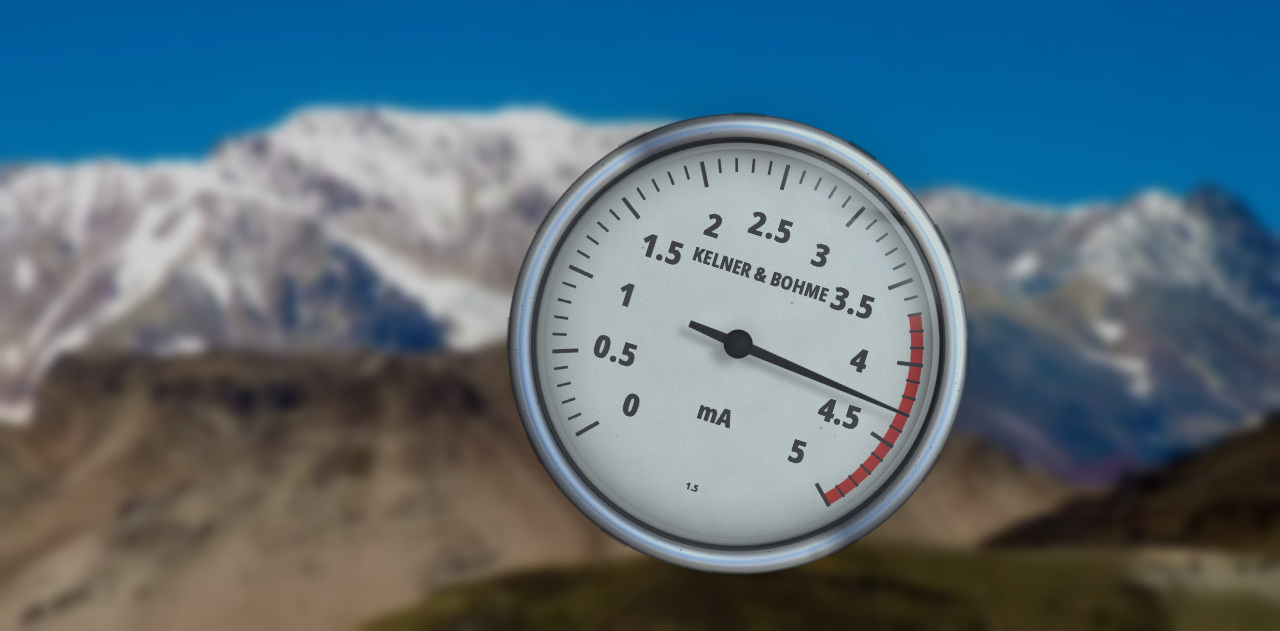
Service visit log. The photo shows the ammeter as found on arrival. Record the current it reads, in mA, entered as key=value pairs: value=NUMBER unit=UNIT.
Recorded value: value=4.3 unit=mA
